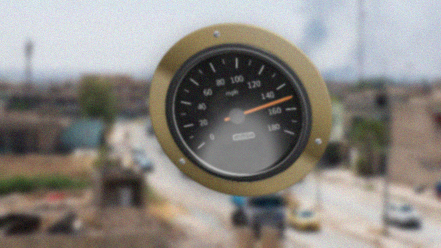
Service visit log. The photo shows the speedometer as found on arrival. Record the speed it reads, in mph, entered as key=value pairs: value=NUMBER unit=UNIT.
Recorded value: value=150 unit=mph
